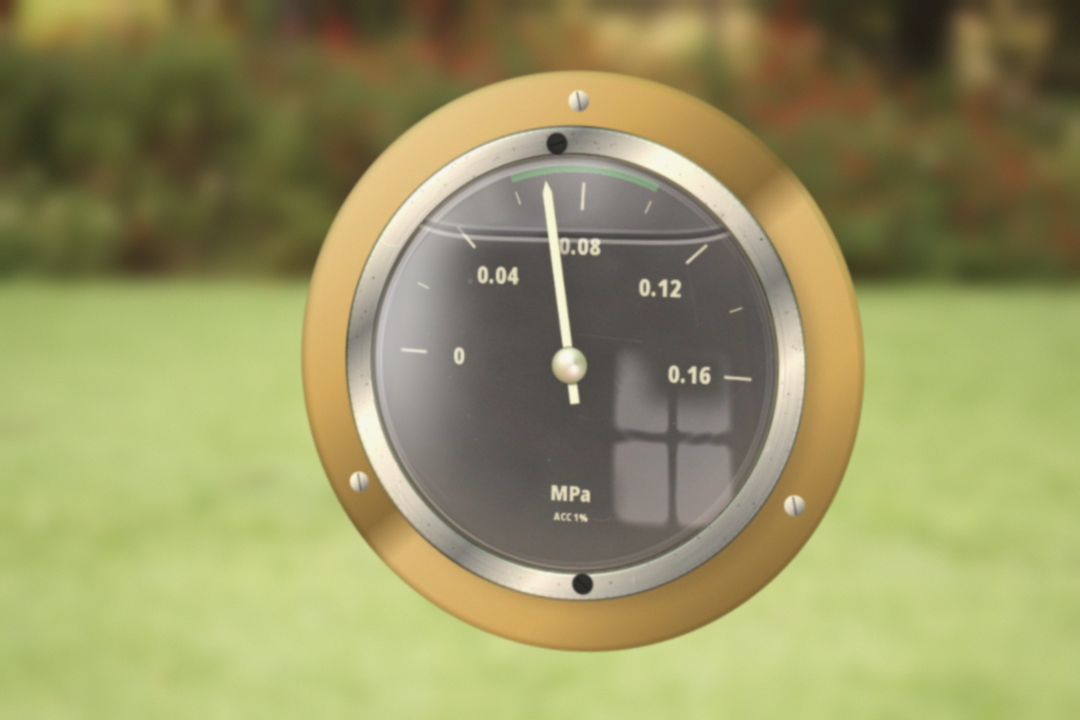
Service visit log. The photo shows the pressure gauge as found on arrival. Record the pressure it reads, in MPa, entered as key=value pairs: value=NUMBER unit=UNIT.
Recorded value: value=0.07 unit=MPa
